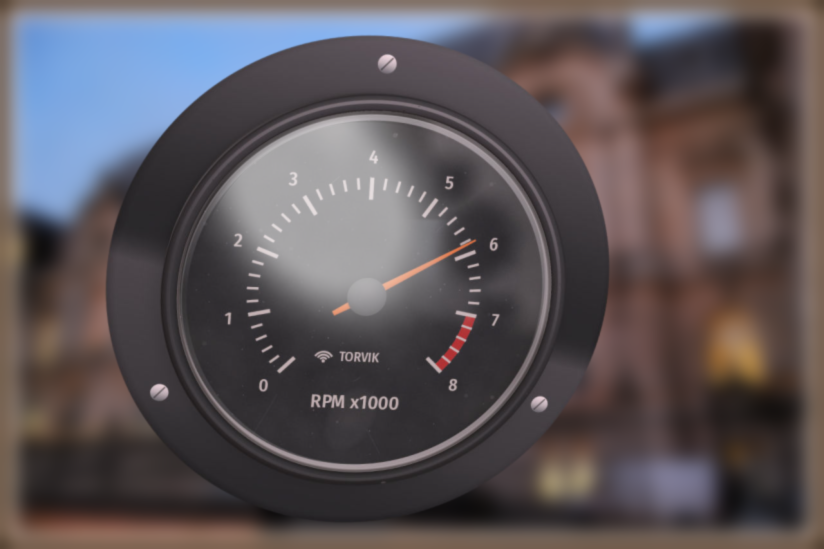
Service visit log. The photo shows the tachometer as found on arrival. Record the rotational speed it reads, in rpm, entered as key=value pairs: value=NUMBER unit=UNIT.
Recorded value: value=5800 unit=rpm
